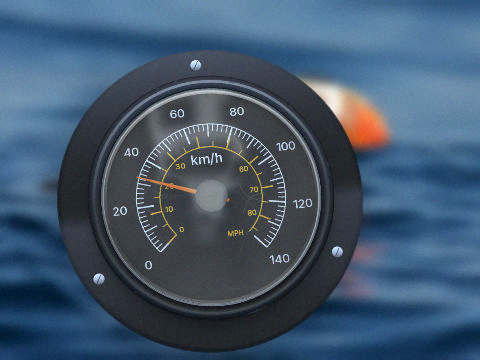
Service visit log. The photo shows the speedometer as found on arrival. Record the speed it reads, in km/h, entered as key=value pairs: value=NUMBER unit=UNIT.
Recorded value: value=32 unit=km/h
